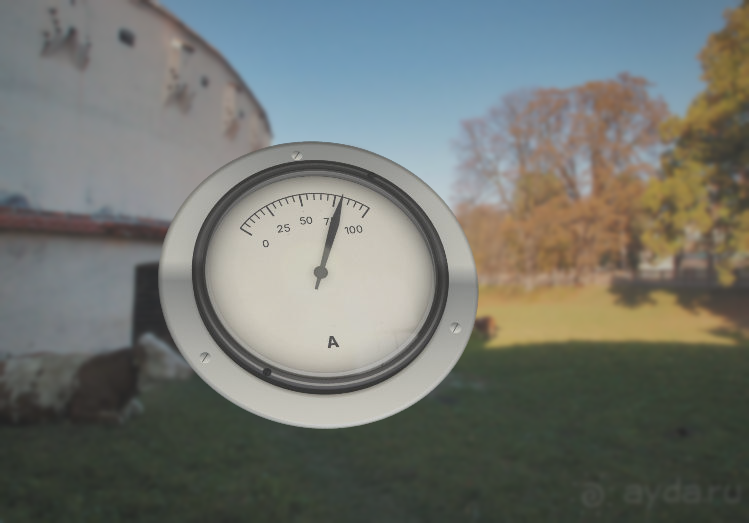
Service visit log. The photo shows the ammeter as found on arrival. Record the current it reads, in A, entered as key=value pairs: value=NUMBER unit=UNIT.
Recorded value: value=80 unit=A
